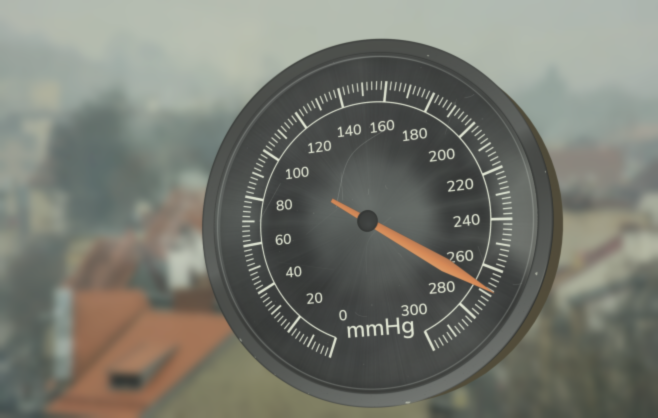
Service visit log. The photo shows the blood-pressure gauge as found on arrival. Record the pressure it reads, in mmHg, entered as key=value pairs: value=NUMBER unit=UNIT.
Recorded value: value=268 unit=mmHg
